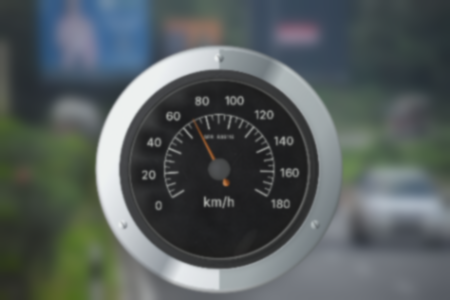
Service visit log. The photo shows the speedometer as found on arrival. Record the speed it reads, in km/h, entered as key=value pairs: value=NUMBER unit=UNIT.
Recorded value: value=70 unit=km/h
